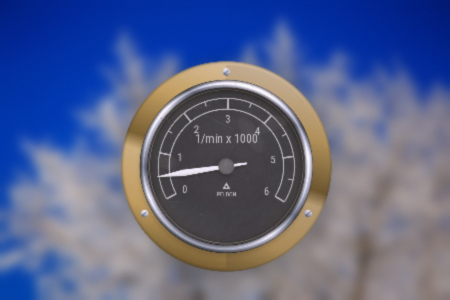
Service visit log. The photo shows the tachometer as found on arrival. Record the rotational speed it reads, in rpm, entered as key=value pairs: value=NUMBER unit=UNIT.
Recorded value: value=500 unit=rpm
